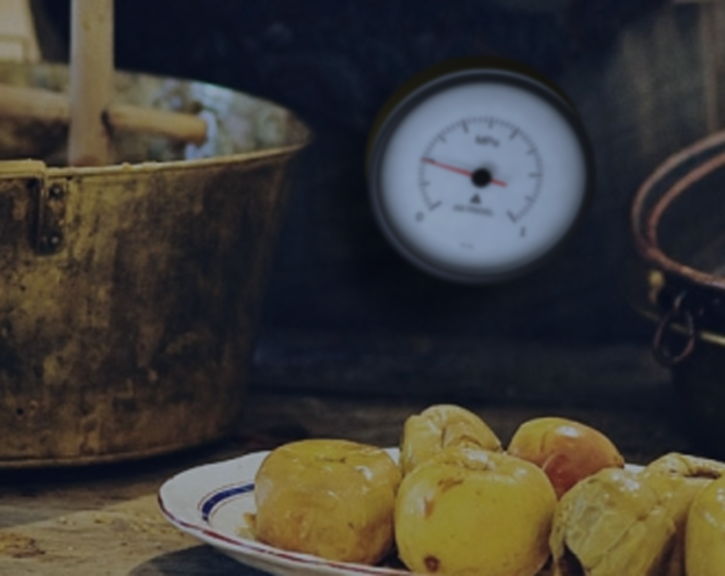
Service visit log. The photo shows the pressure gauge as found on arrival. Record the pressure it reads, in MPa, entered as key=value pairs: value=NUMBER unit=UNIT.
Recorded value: value=0.2 unit=MPa
